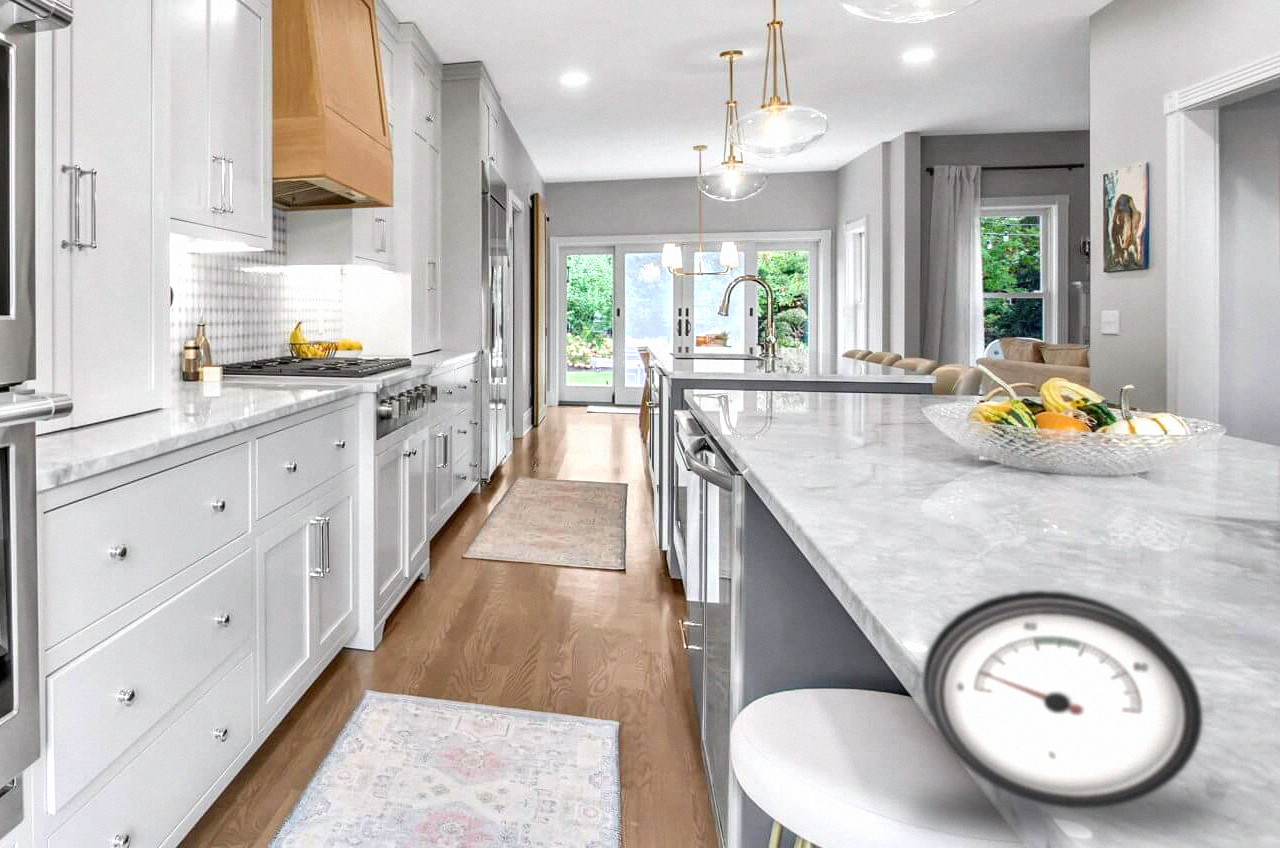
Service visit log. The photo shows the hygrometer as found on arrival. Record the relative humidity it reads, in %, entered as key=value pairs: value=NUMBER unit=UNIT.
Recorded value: value=10 unit=%
